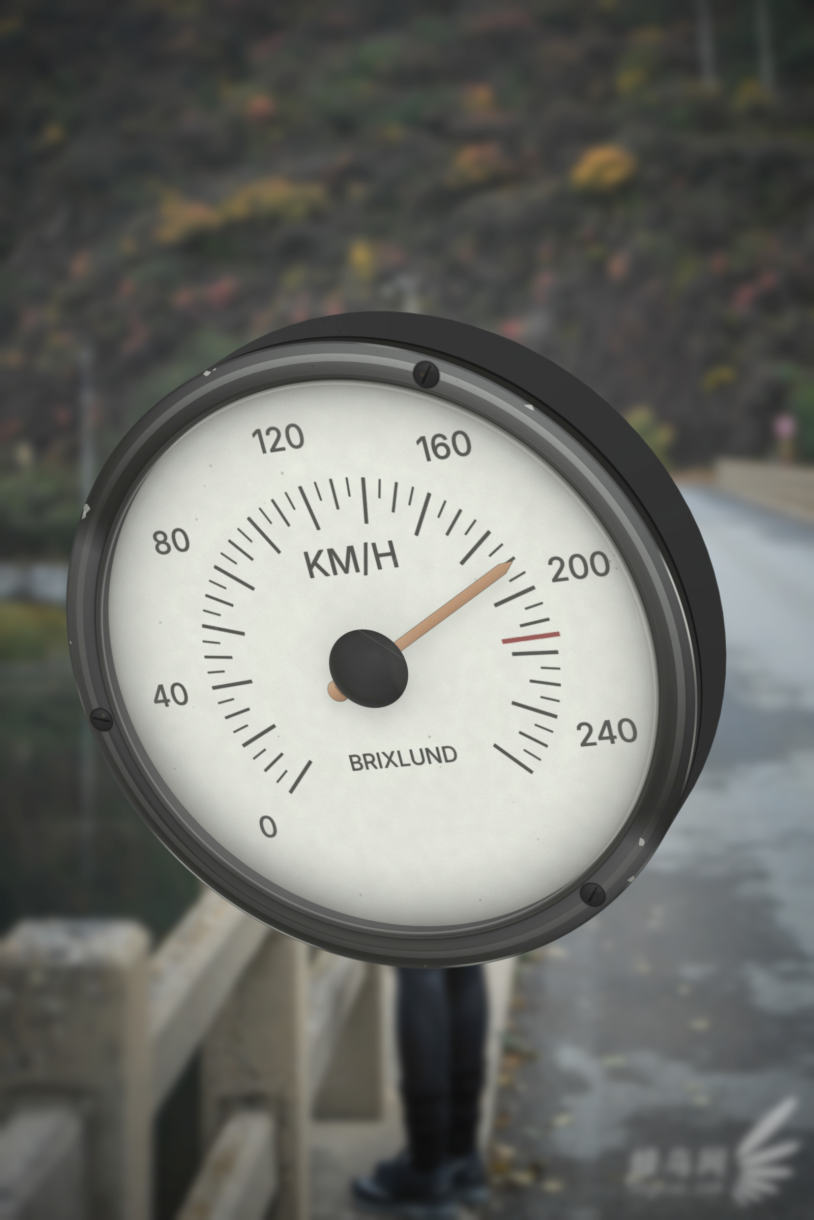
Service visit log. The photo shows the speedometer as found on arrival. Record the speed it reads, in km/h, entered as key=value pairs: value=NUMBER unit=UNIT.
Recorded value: value=190 unit=km/h
